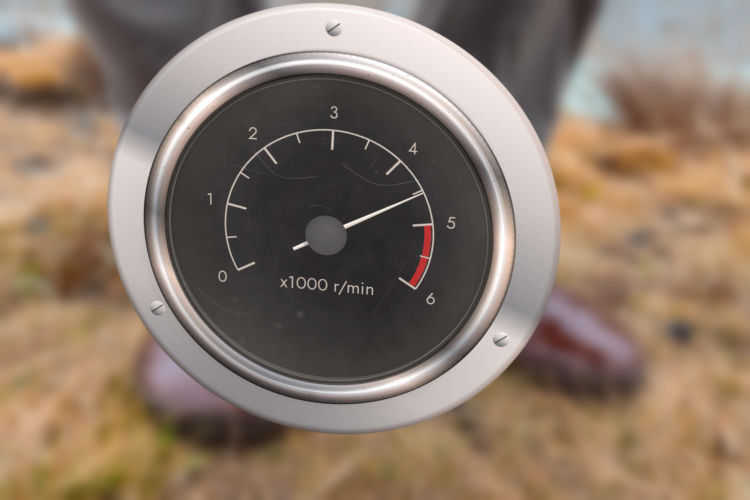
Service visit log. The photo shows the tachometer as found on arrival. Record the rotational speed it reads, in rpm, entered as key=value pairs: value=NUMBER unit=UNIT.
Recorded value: value=4500 unit=rpm
